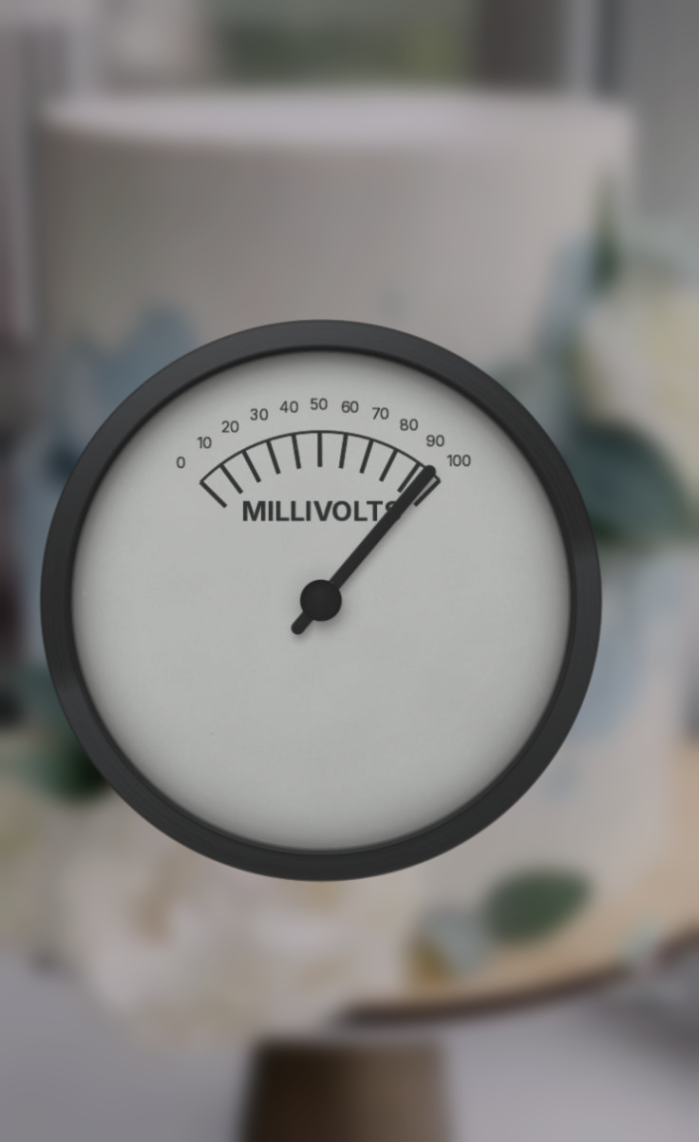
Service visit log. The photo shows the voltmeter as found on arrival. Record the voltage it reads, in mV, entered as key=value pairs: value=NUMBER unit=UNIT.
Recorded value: value=95 unit=mV
